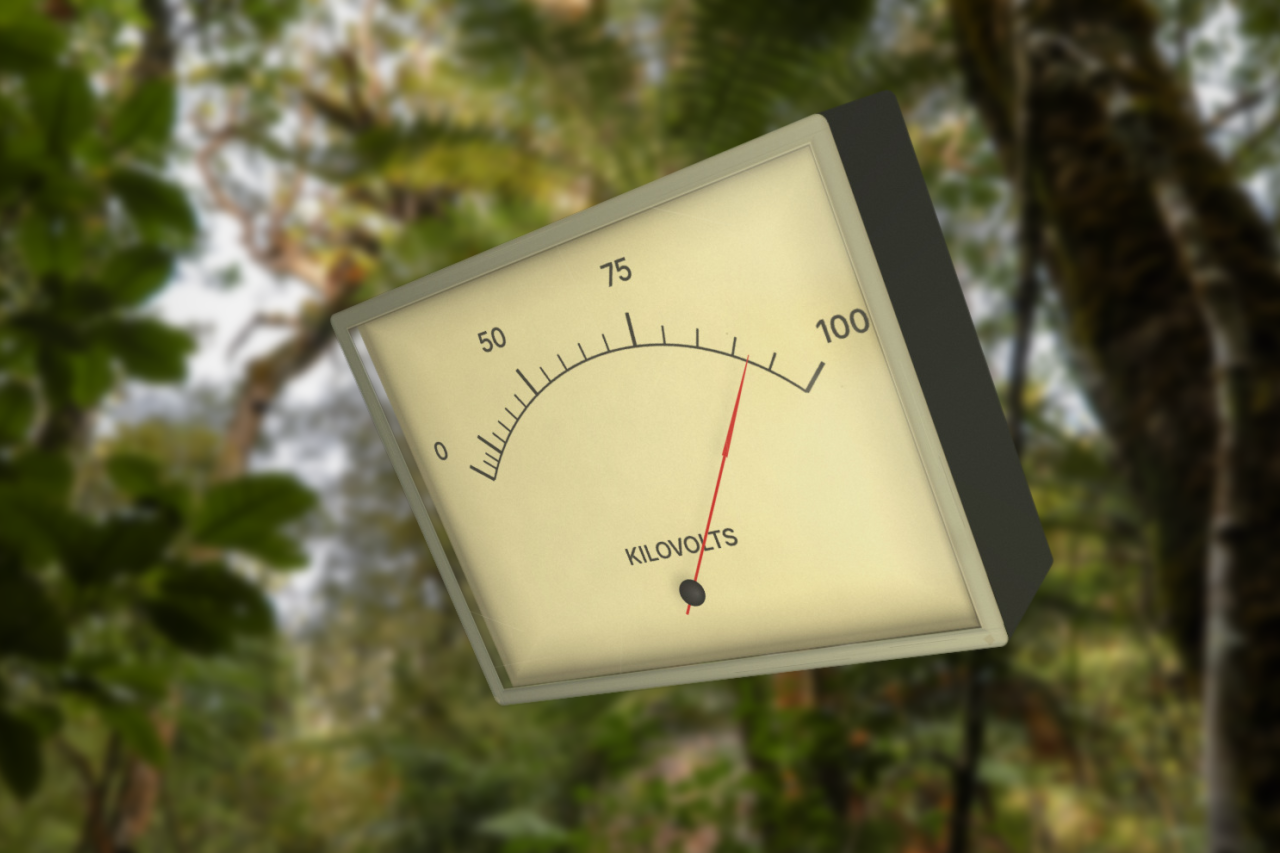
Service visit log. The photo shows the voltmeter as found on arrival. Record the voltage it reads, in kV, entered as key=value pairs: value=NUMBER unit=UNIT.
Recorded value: value=92.5 unit=kV
